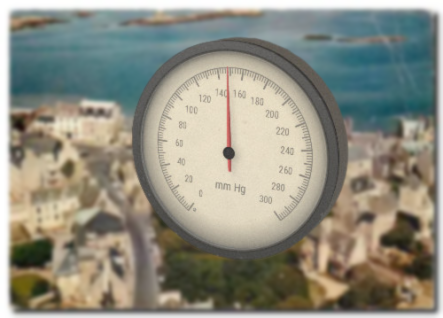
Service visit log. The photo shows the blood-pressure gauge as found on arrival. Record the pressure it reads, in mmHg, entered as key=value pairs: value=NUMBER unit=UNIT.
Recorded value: value=150 unit=mmHg
